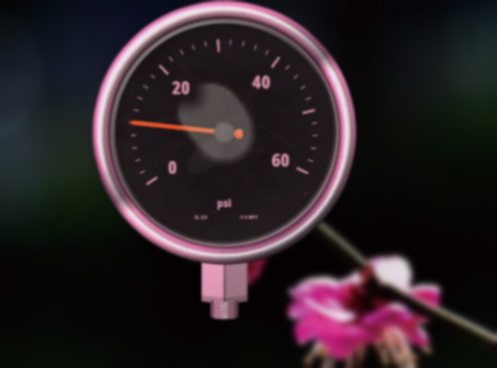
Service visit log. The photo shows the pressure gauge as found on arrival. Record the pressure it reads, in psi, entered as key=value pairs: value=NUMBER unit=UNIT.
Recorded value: value=10 unit=psi
